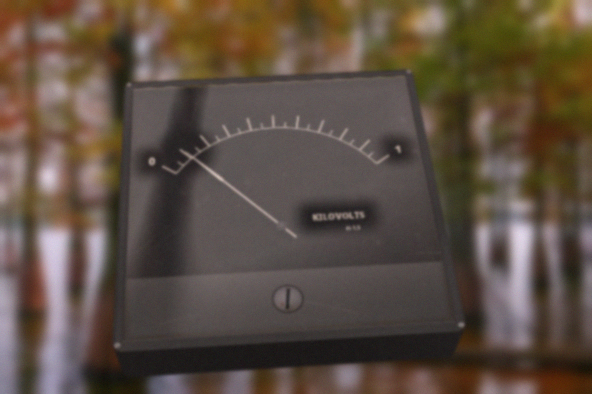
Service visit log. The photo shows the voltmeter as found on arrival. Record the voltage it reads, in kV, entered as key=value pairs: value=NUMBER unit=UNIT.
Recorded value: value=0.1 unit=kV
